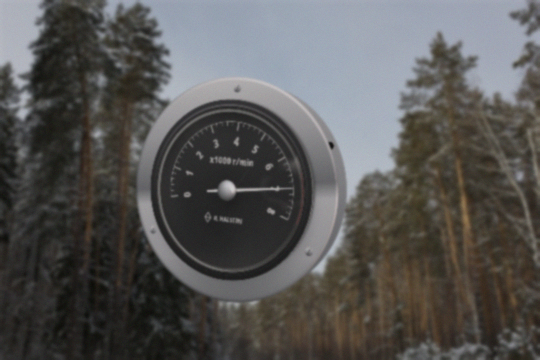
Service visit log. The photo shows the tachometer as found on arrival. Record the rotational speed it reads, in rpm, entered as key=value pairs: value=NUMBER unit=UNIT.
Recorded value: value=7000 unit=rpm
